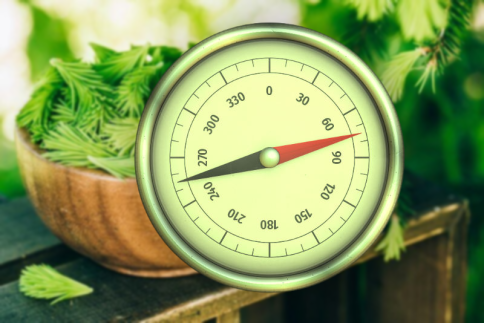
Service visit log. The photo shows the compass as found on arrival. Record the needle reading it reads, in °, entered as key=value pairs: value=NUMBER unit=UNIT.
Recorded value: value=75 unit=°
